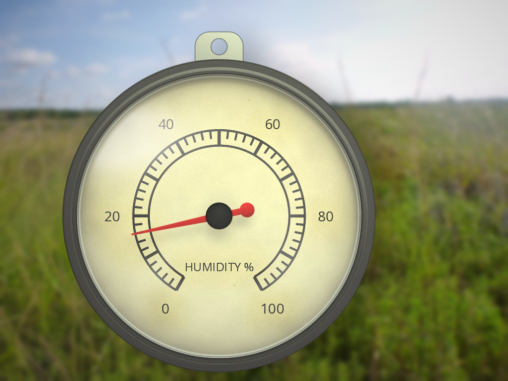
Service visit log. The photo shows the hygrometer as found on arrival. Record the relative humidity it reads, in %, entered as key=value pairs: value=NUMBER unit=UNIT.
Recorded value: value=16 unit=%
